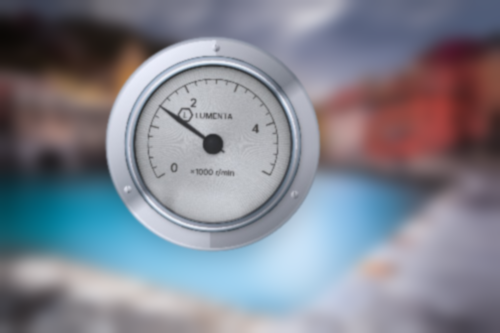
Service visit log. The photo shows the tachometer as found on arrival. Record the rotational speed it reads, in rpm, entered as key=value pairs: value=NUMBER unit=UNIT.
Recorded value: value=1400 unit=rpm
